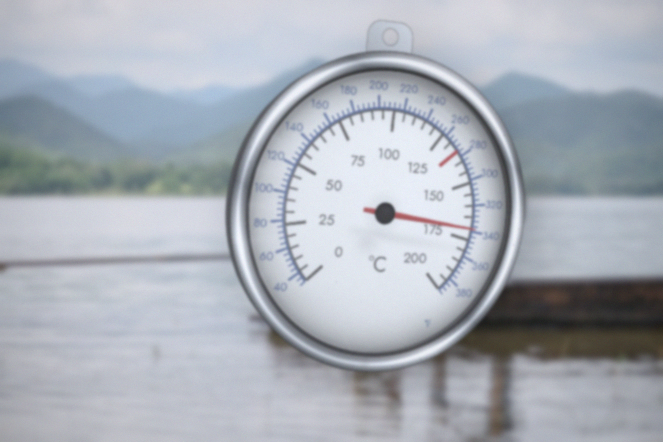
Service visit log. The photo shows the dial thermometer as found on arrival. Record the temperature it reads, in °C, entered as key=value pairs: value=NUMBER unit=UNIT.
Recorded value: value=170 unit=°C
